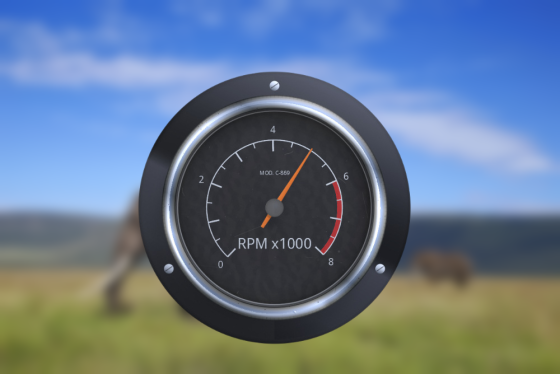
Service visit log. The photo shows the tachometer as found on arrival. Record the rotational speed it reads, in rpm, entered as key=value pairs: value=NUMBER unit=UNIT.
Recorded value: value=5000 unit=rpm
